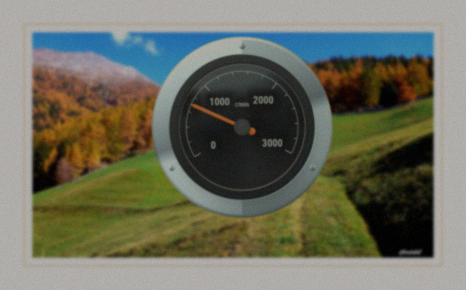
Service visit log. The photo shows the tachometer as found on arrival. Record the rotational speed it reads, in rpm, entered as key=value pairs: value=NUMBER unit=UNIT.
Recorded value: value=700 unit=rpm
